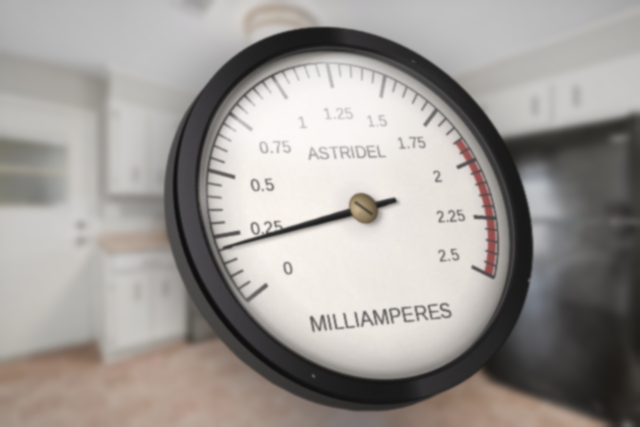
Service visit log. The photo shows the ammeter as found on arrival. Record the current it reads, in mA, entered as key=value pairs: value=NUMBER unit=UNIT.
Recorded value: value=0.2 unit=mA
